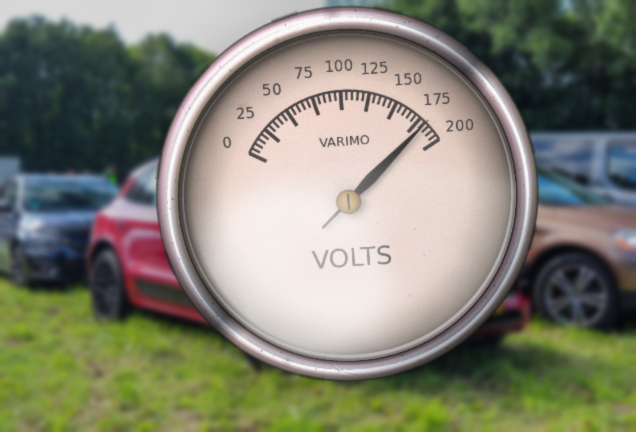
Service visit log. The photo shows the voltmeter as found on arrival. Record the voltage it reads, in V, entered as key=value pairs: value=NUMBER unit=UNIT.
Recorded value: value=180 unit=V
